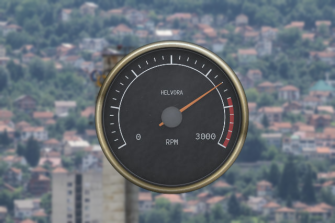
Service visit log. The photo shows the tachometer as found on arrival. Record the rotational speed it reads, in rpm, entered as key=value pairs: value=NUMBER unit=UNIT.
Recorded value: value=2200 unit=rpm
